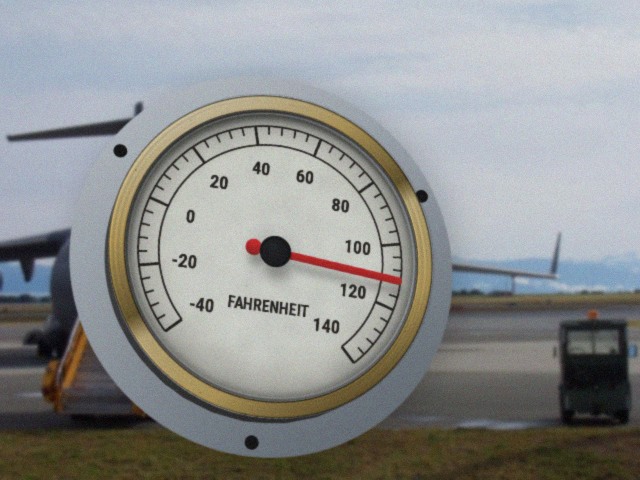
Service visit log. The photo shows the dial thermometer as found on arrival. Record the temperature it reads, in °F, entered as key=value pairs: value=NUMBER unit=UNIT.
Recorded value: value=112 unit=°F
